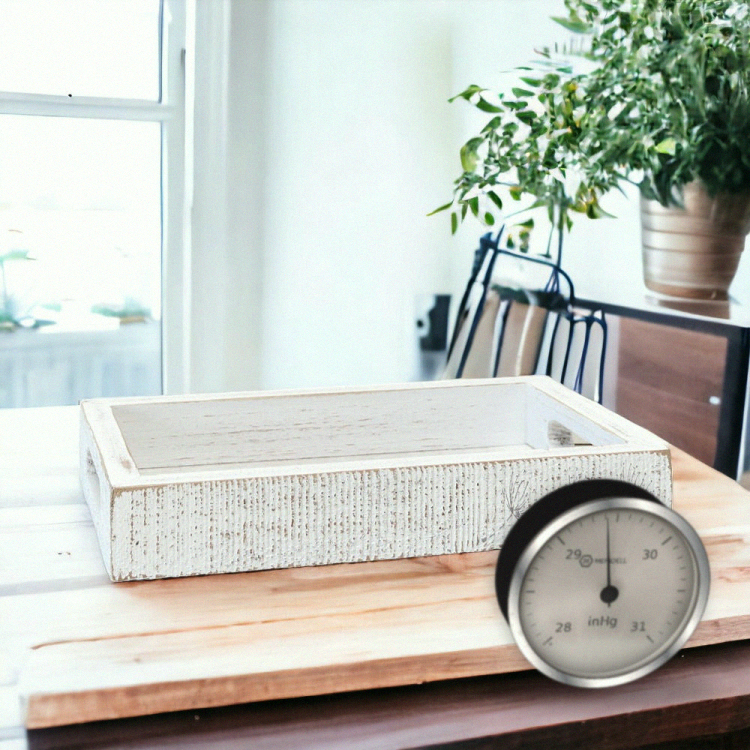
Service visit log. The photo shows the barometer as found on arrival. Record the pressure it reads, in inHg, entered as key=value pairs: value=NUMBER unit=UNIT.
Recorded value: value=29.4 unit=inHg
